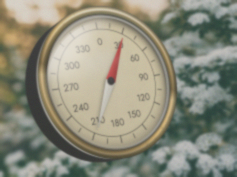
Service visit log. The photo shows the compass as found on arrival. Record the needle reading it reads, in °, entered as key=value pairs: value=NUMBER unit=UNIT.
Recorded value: value=30 unit=°
